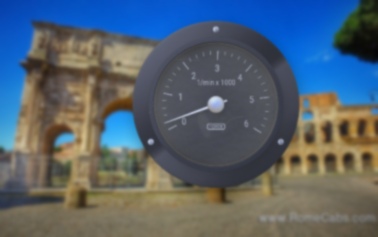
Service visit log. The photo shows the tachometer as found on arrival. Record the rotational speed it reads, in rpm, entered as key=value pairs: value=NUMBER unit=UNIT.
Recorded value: value=200 unit=rpm
